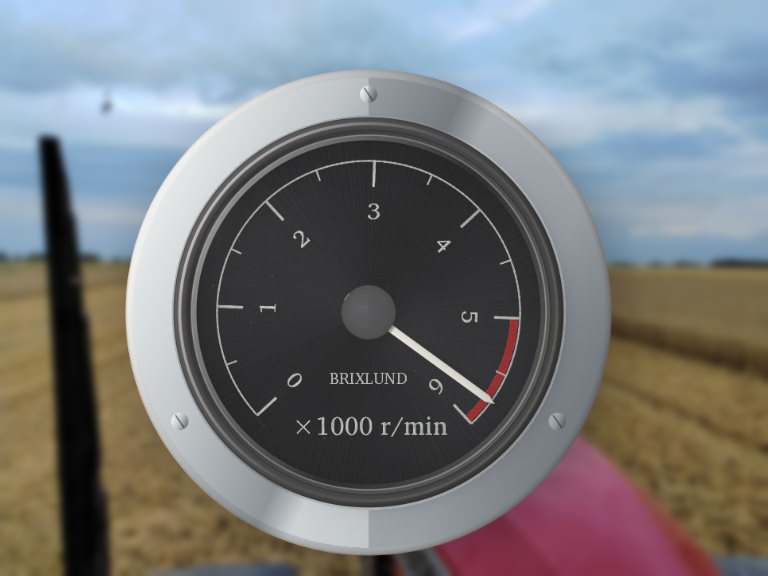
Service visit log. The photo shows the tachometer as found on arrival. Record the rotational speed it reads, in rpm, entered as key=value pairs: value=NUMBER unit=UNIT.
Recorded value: value=5750 unit=rpm
